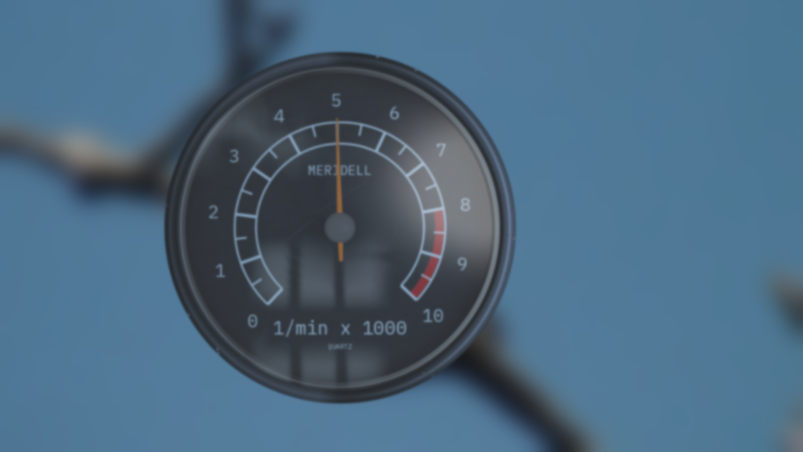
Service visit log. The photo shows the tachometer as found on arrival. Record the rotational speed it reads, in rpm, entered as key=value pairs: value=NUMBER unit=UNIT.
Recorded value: value=5000 unit=rpm
